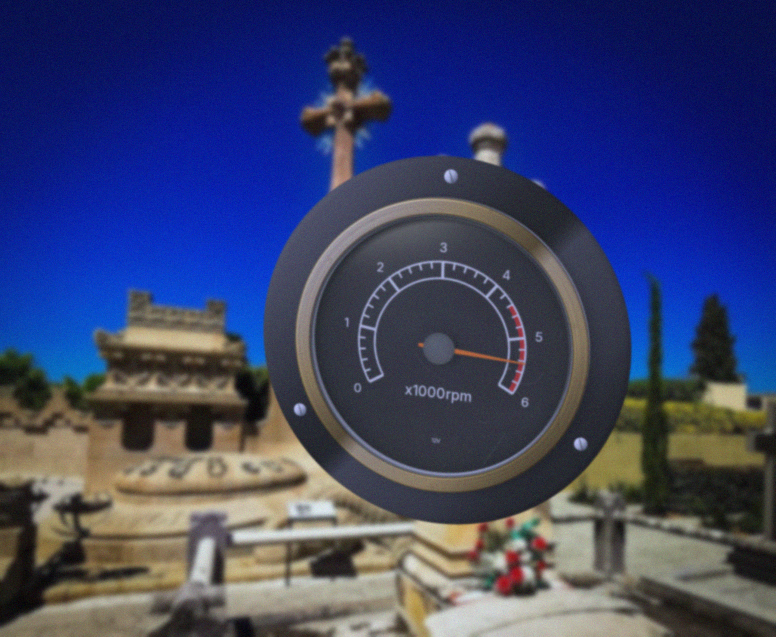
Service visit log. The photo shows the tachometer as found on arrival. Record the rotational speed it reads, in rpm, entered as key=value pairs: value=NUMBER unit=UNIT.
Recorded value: value=5400 unit=rpm
